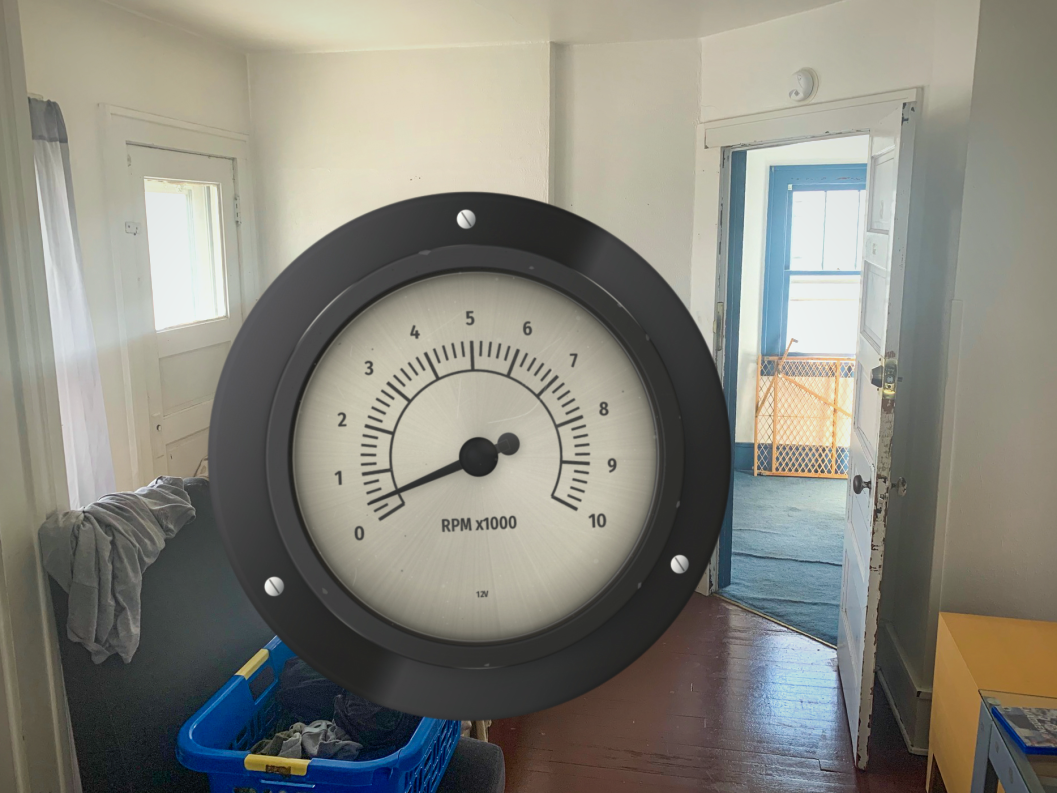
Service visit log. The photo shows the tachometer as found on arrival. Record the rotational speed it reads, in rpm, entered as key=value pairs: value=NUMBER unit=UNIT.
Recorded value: value=400 unit=rpm
